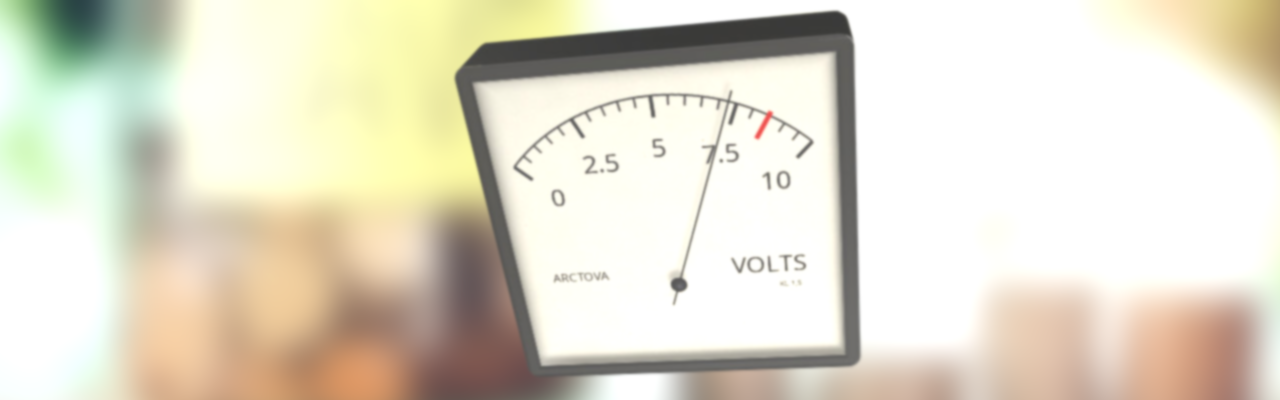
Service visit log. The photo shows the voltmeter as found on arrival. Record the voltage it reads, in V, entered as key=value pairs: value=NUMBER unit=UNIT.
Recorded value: value=7.25 unit=V
